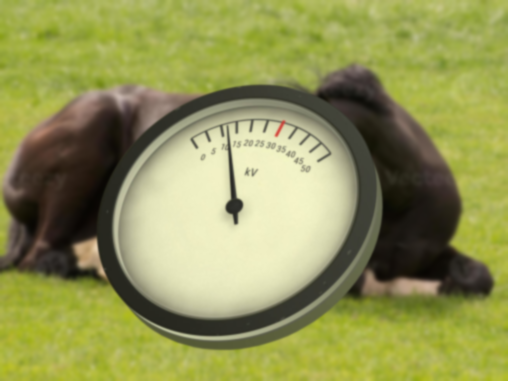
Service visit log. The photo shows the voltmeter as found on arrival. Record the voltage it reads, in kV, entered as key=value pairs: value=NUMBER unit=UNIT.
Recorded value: value=12.5 unit=kV
